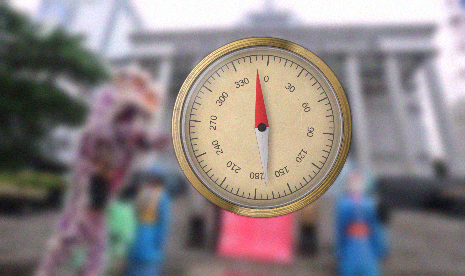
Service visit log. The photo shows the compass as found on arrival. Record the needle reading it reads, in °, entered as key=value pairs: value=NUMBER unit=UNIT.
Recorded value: value=350 unit=°
